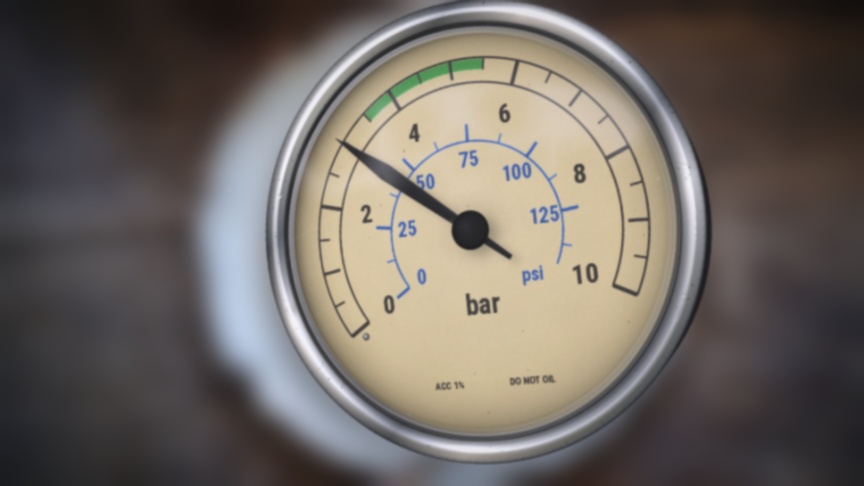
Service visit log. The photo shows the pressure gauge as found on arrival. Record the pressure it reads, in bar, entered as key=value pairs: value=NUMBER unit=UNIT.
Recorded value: value=3 unit=bar
